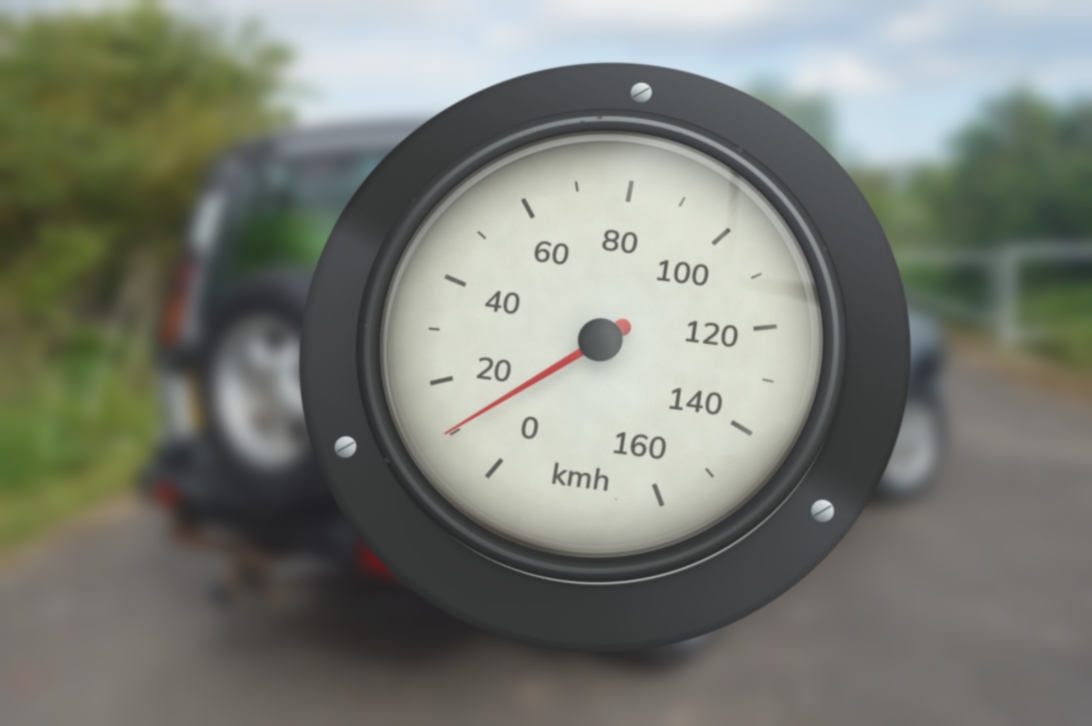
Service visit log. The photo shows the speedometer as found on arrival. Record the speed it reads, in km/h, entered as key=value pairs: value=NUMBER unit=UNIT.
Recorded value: value=10 unit=km/h
